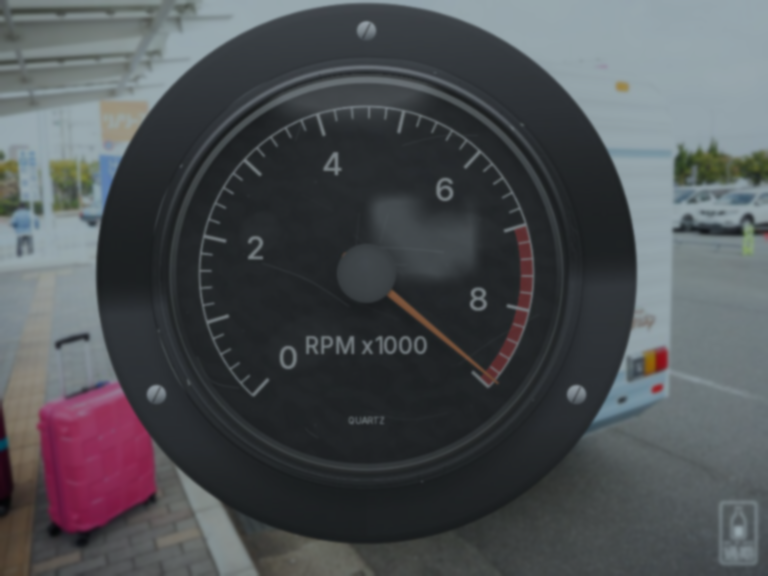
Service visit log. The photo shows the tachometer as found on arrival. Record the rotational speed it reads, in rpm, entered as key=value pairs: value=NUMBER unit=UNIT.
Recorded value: value=8900 unit=rpm
